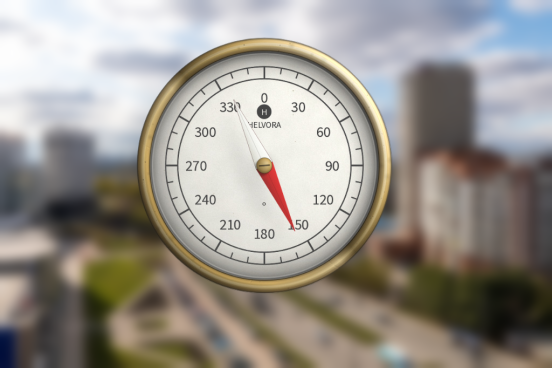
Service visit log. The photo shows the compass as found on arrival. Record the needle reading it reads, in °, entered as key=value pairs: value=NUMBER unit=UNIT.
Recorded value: value=155 unit=°
